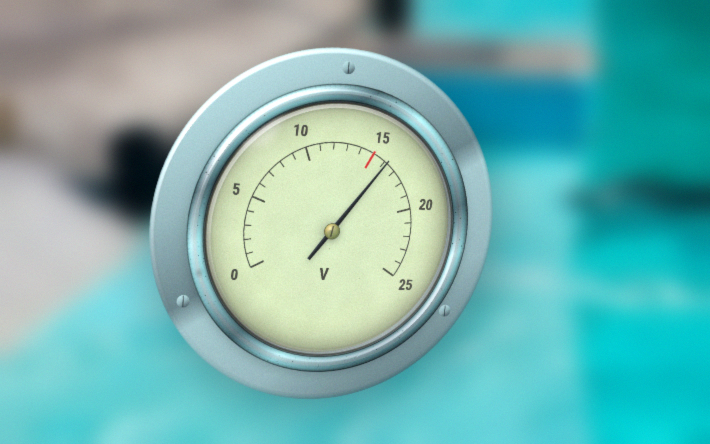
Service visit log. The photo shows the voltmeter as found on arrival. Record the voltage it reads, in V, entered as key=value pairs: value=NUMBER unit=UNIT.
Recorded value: value=16 unit=V
